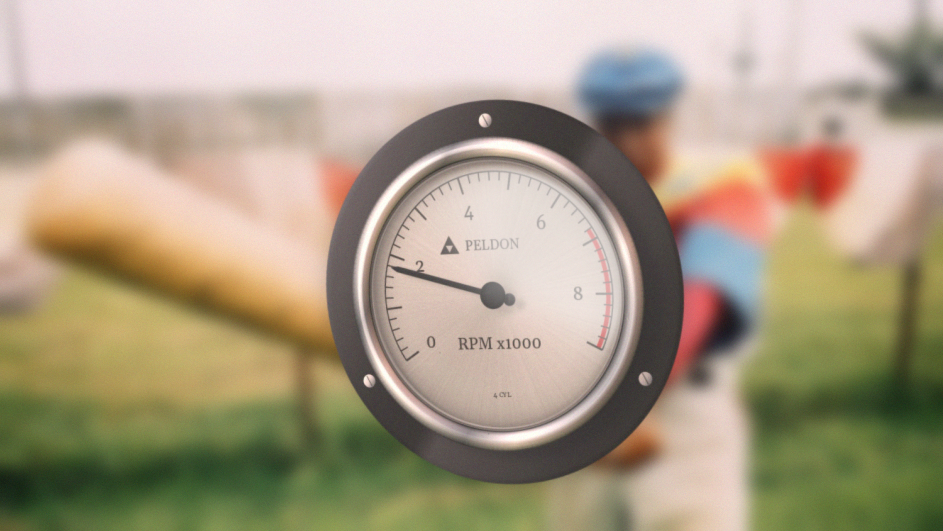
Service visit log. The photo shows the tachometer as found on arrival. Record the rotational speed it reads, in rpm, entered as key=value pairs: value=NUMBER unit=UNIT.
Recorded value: value=1800 unit=rpm
